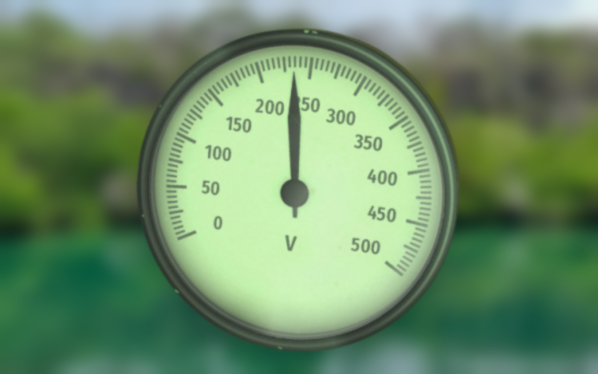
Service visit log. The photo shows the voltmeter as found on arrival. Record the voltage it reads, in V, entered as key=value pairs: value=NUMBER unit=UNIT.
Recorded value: value=235 unit=V
